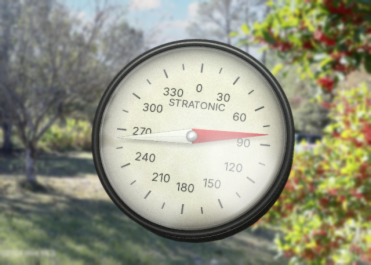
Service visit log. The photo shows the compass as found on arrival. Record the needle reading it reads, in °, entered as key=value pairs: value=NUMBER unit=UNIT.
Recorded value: value=82.5 unit=°
